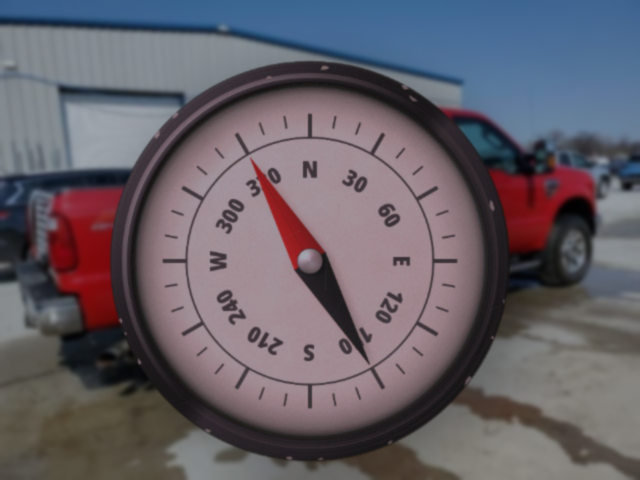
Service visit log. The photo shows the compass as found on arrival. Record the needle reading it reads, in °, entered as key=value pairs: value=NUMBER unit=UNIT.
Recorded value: value=330 unit=°
